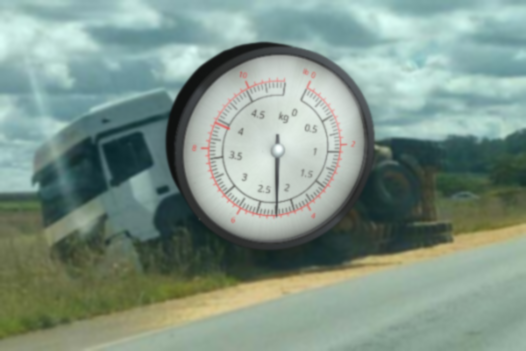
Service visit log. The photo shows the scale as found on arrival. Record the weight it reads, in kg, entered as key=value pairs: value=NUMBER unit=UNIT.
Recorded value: value=2.25 unit=kg
